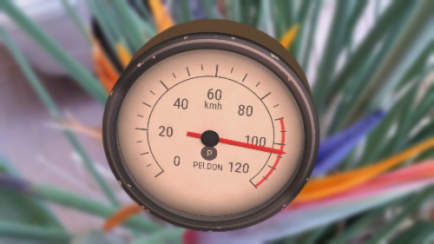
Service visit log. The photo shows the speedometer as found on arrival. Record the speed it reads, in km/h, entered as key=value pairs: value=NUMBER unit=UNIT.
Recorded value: value=102.5 unit=km/h
